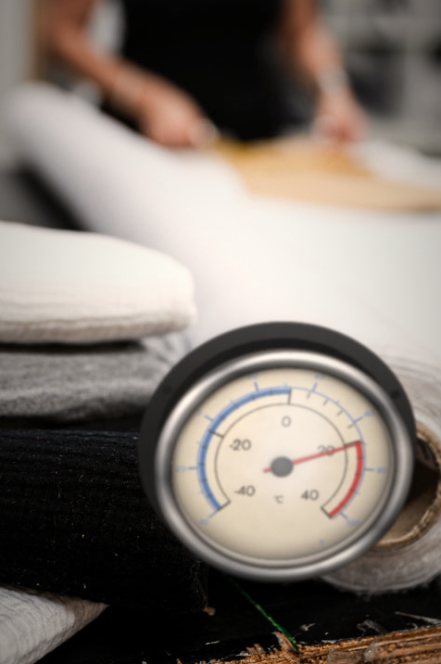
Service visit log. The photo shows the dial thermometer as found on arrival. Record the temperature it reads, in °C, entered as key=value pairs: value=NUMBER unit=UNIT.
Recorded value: value=20 unit=°C
